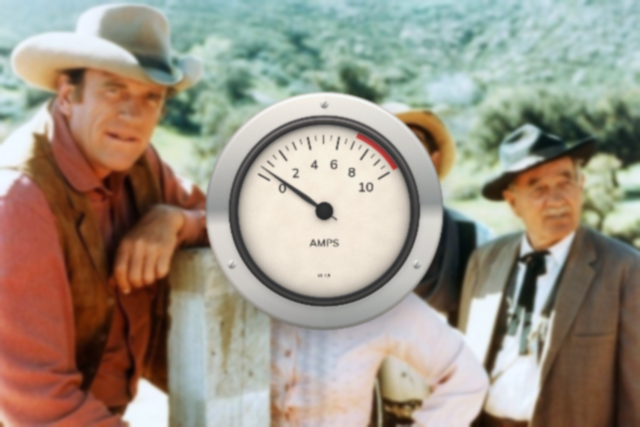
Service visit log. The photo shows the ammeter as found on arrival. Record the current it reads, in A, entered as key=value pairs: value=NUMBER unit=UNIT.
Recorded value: value=0.5 unit=A
